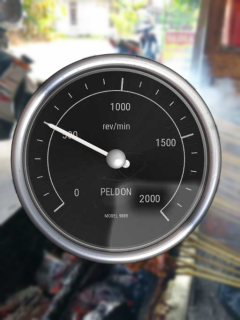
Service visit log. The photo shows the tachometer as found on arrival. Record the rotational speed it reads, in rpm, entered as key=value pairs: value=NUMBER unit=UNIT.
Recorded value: value=500 unit=rpm
